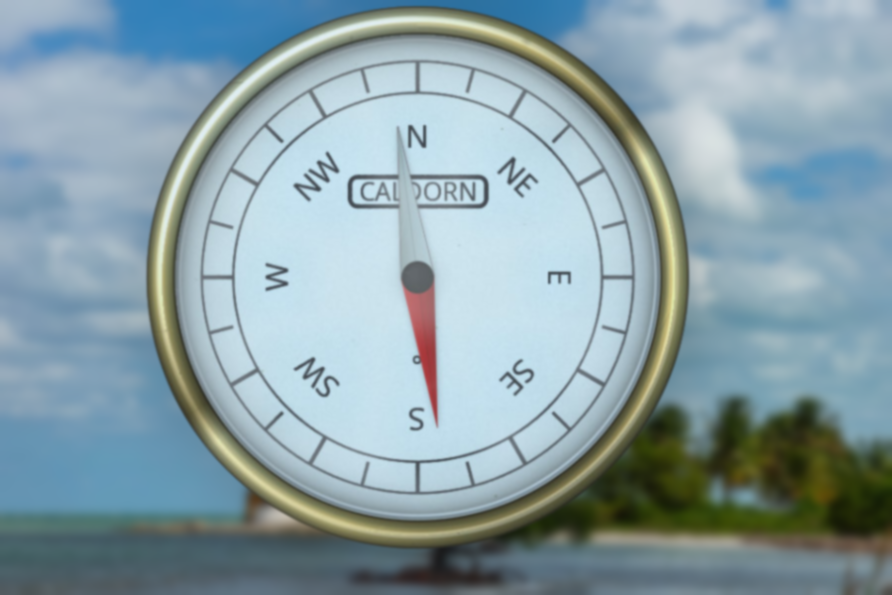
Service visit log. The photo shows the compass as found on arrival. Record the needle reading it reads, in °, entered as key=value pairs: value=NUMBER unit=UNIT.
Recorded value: value=172.5 unit=°
